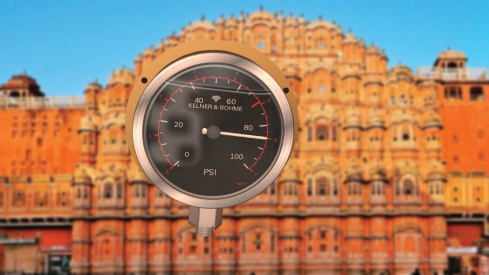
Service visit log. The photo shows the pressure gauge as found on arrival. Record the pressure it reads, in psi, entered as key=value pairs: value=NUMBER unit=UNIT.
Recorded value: value=85 unit=psi
